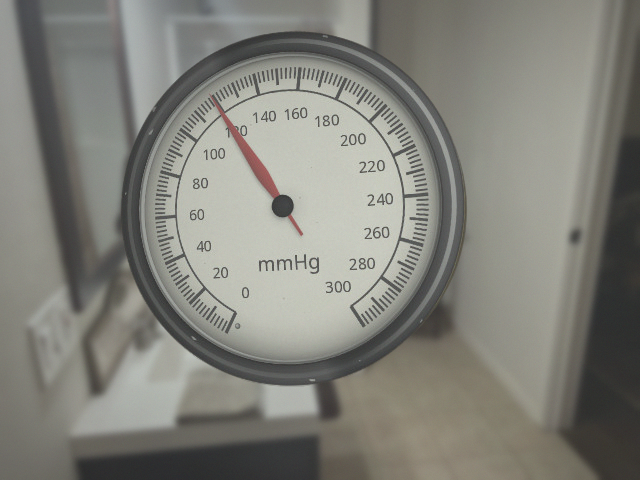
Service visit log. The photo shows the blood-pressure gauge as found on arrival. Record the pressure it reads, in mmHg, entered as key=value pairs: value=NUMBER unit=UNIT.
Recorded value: value=120 unit=mmHg
